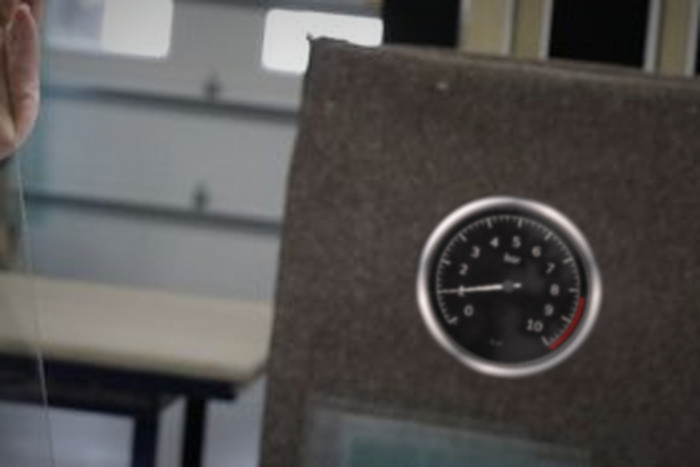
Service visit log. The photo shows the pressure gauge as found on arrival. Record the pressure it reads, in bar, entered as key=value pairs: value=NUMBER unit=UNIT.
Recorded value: value=1 unit=bar
